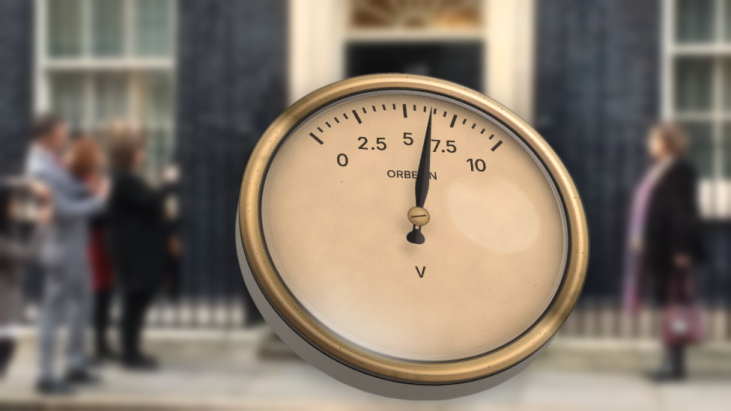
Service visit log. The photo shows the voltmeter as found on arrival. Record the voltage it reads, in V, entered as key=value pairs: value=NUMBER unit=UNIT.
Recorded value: value=6.25 unit=V
